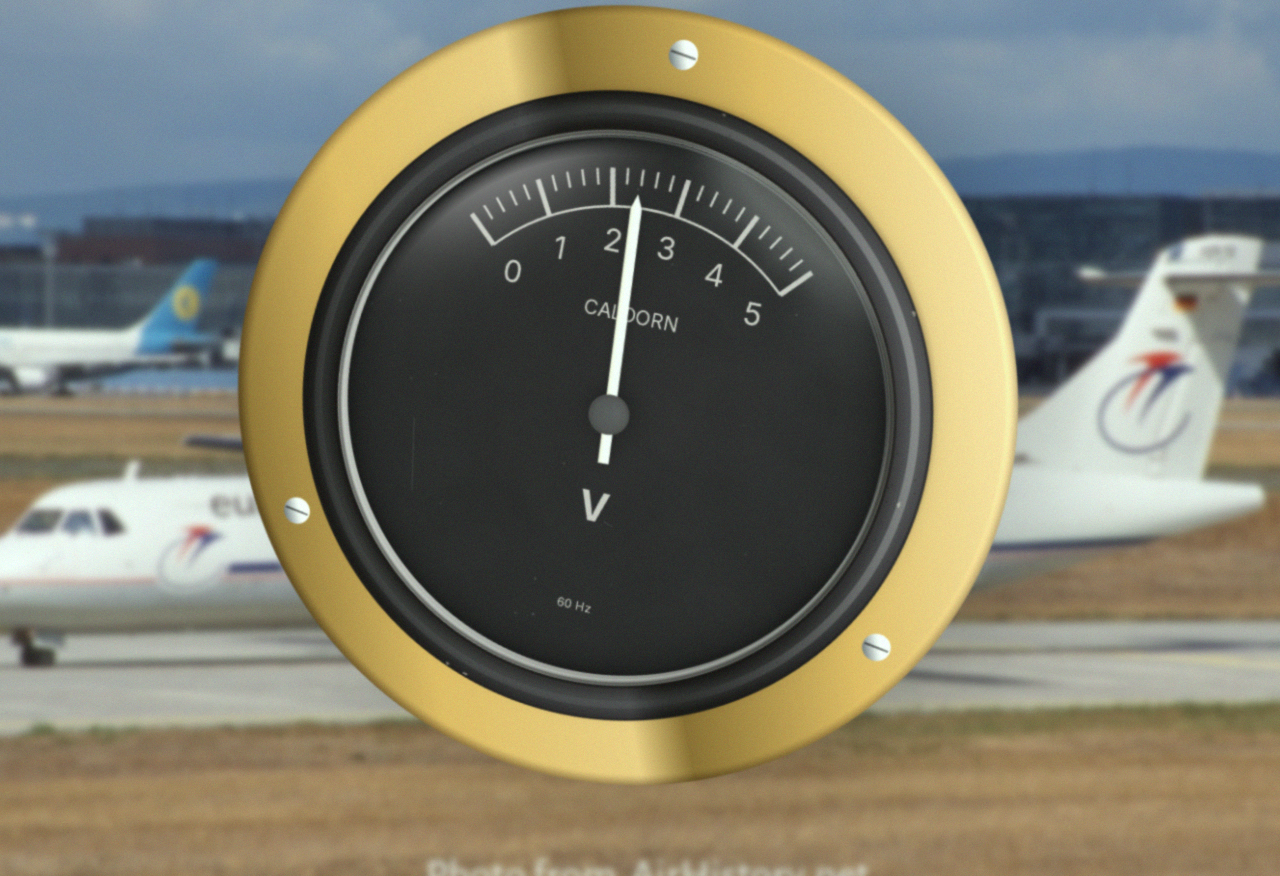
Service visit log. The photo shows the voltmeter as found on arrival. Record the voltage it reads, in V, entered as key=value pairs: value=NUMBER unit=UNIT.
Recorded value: value=2.4 unit=V
